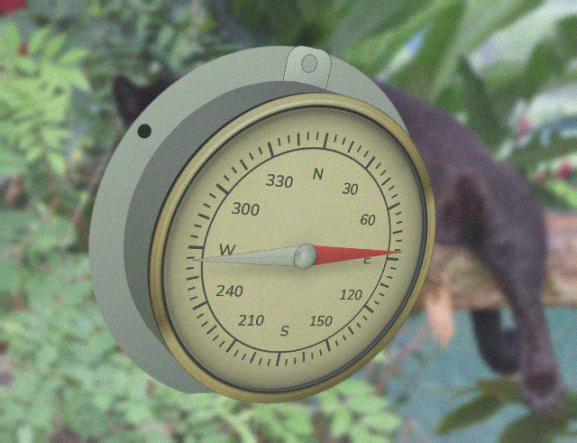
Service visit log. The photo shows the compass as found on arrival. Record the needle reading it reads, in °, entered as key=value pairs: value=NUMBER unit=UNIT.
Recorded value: value=85 unit=°
